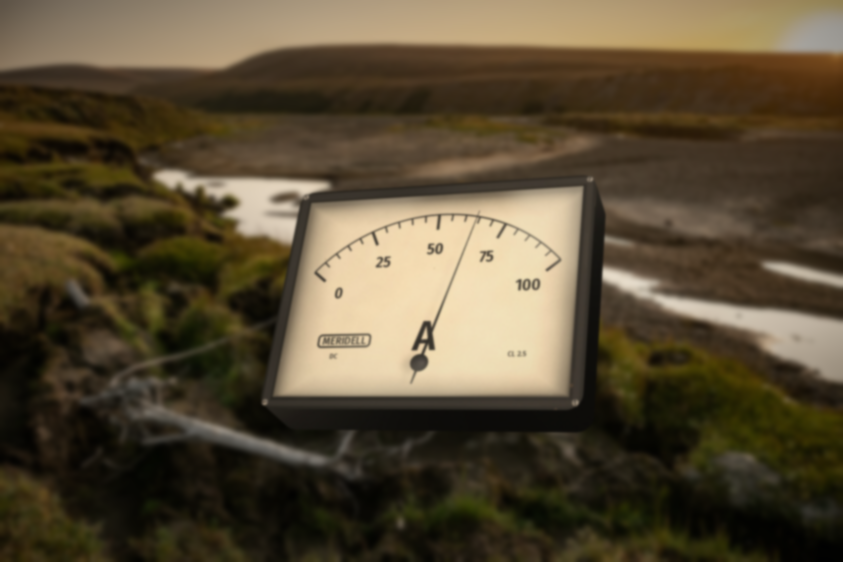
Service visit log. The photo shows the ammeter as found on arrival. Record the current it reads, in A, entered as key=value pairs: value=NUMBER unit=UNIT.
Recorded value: value=65 unit=A
